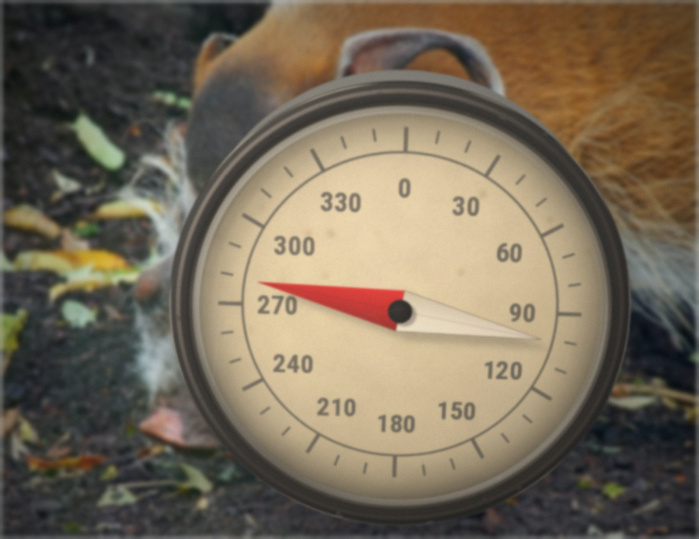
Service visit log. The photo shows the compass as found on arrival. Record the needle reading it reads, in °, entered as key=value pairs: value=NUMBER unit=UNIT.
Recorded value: value=280 unit=°
